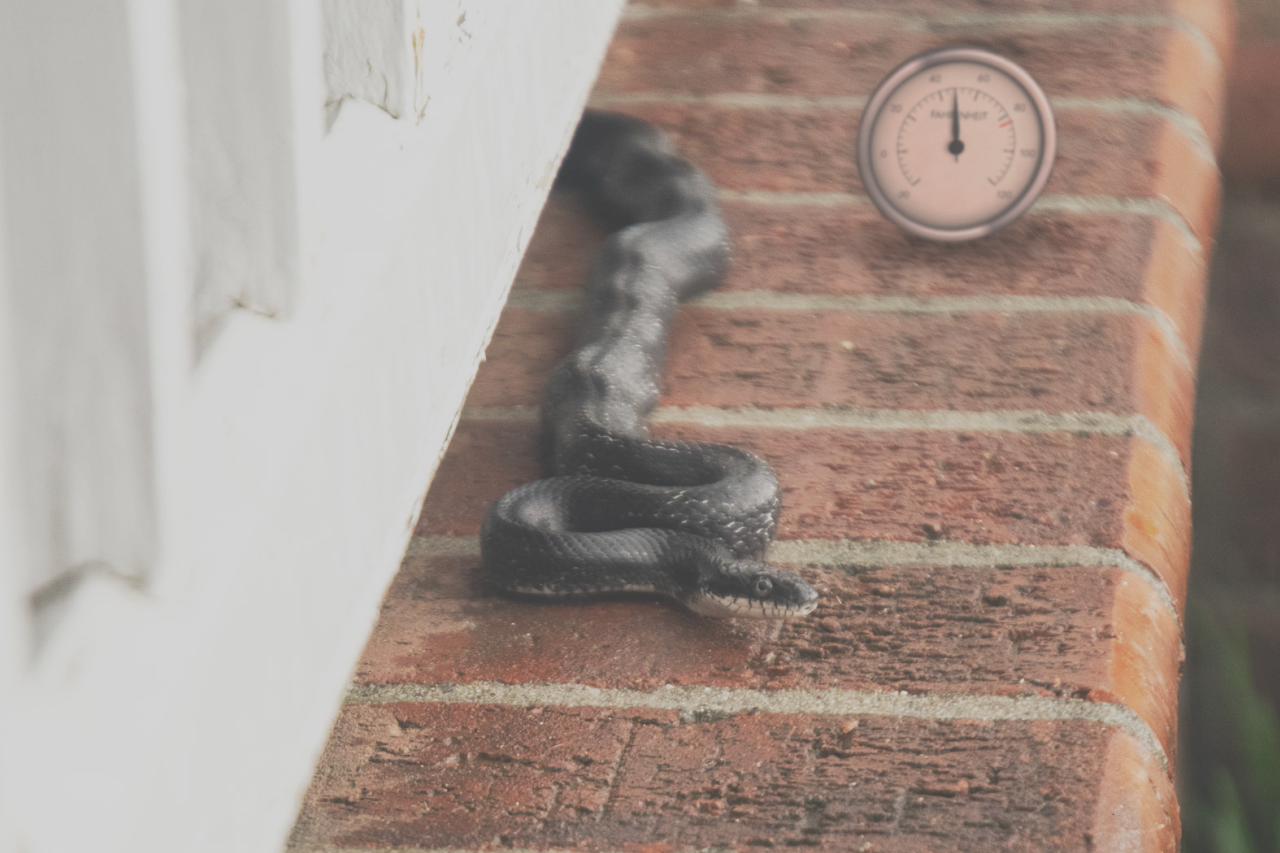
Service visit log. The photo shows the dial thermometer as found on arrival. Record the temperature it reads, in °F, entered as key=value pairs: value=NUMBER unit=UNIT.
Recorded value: value=48 unit=°F
